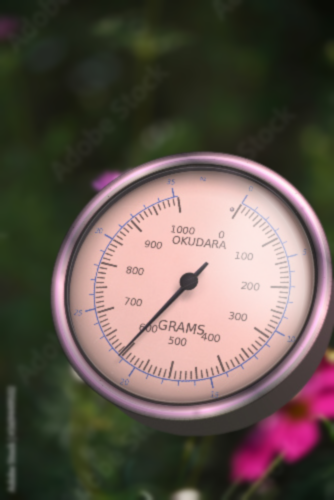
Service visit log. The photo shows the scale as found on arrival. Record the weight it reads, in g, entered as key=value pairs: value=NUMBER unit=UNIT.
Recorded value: value=600 unit=g
